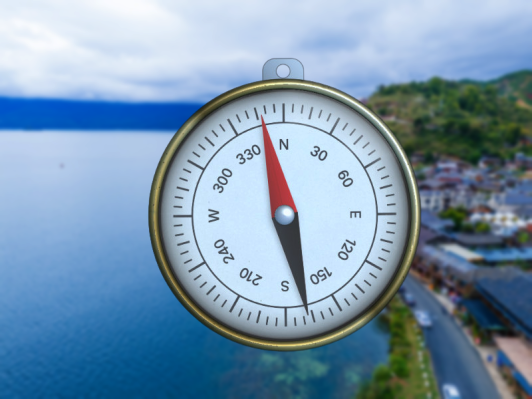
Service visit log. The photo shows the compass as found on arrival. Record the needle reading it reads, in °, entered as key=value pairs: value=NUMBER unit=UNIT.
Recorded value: value=347.5 unit=°
